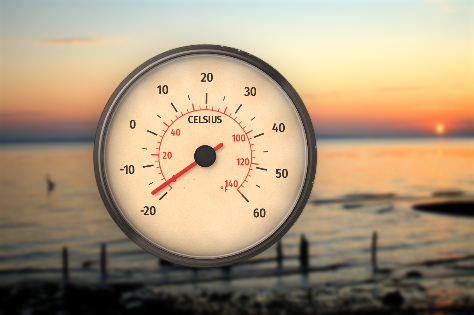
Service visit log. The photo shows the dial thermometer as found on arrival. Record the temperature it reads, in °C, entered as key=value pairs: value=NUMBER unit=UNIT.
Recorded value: value=-17.5 unit=°C
